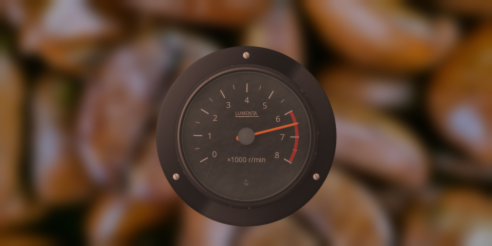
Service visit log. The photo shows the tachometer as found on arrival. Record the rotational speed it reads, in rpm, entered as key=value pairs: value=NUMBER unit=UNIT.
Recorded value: value=6500 unit=rpm
